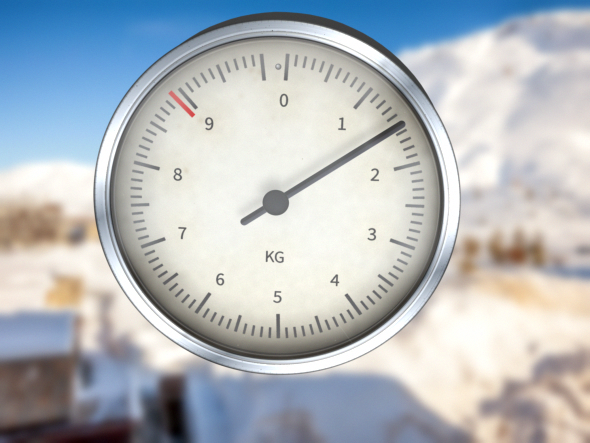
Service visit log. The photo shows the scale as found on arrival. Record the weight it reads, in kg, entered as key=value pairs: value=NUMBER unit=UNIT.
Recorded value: value=1.5 unit=kg
